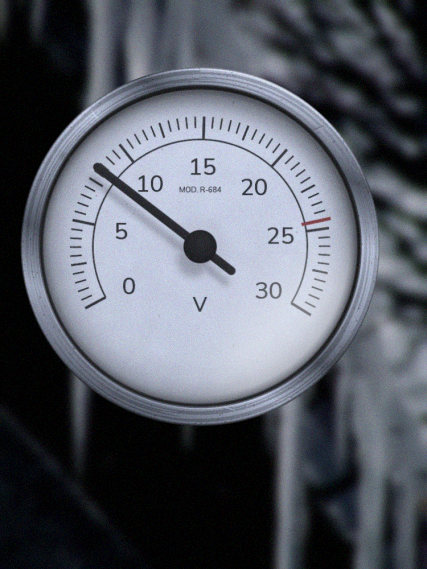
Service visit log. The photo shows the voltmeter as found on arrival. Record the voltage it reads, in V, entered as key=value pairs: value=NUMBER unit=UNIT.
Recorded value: value=8.25 unit=V
